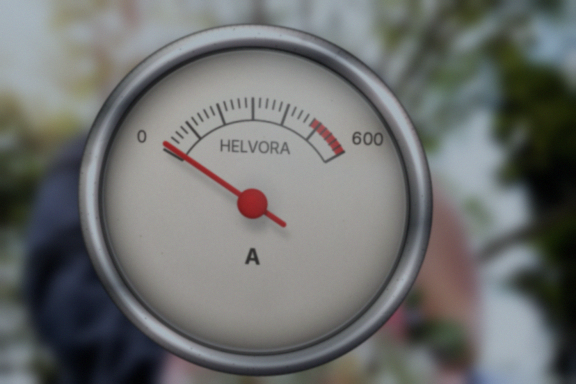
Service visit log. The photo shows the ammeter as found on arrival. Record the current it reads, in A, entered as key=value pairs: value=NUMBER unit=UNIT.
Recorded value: value=20 unit=A
